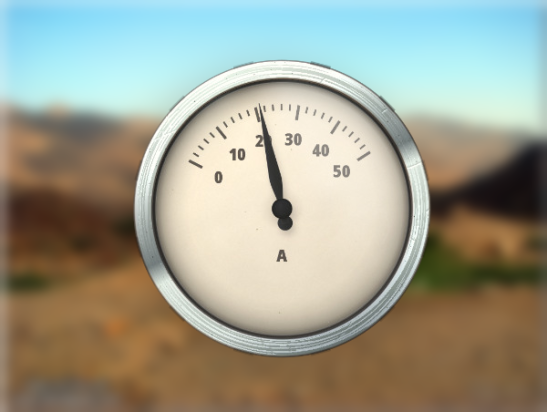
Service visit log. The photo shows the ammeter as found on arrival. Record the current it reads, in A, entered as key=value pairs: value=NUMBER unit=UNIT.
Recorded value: value=21 unit=A
